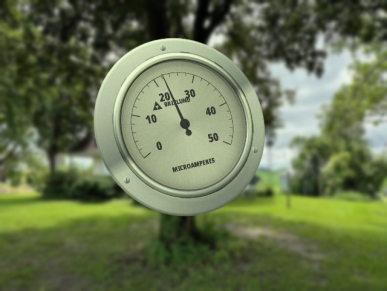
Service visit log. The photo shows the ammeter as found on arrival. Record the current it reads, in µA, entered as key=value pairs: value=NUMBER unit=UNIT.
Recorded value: value=22 unit=µA
